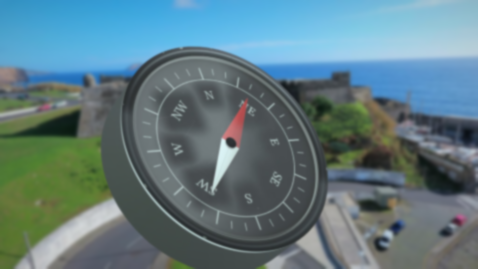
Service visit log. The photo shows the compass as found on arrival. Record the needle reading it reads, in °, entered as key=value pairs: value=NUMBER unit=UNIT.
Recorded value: value=40 unit=°
